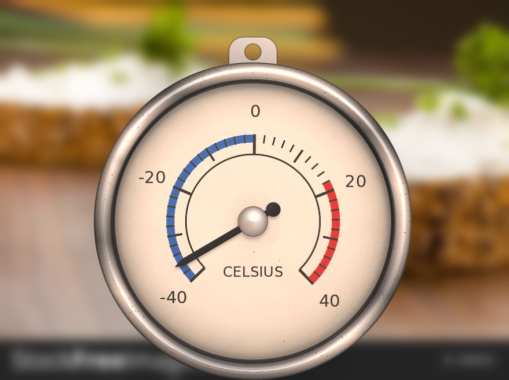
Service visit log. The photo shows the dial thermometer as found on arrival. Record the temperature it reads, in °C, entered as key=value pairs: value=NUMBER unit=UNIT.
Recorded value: value=-36 unit=°C
